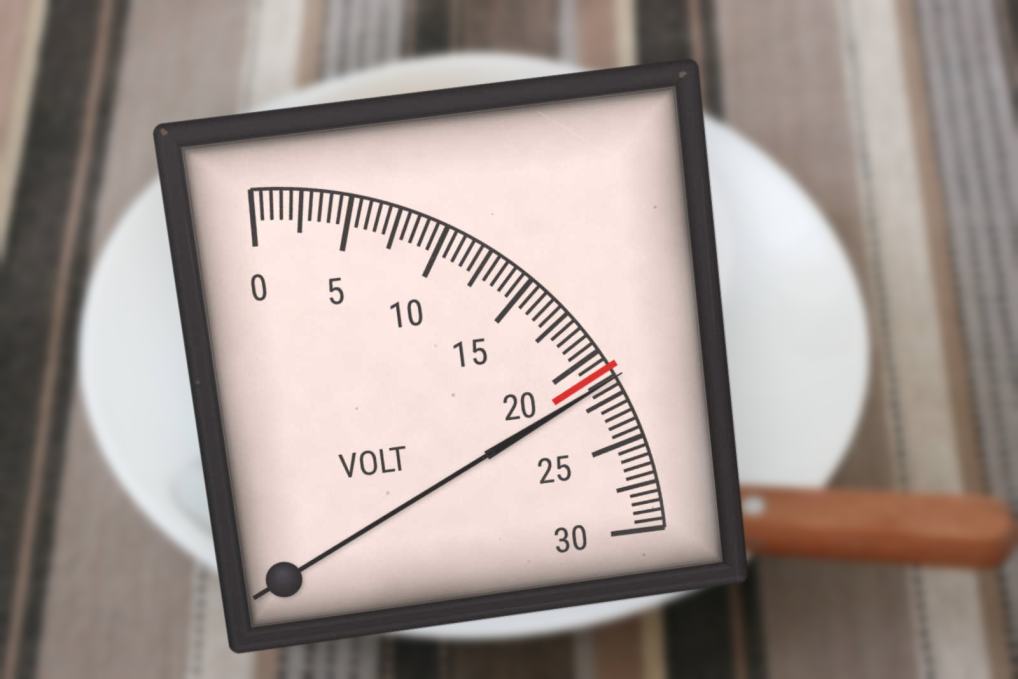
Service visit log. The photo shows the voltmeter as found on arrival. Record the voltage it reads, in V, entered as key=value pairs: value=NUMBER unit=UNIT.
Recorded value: value=21.5 unit=V
